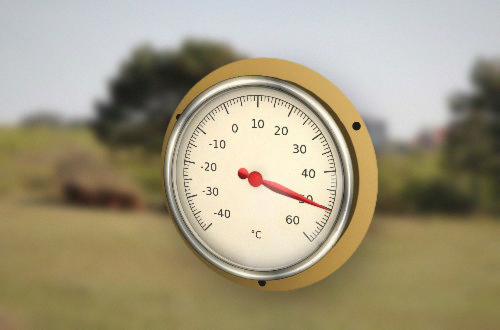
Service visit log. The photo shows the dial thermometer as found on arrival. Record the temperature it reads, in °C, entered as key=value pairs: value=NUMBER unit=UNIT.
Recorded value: value=50 unit=°C
